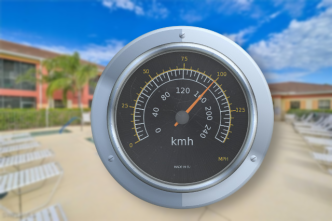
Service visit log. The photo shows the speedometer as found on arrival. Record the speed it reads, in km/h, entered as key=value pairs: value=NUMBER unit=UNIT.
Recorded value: value=160 unit=km/h
